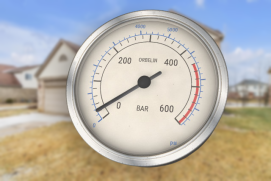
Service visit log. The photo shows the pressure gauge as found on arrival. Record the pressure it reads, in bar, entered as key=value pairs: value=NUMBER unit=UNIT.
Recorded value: value=20 unit=bar
